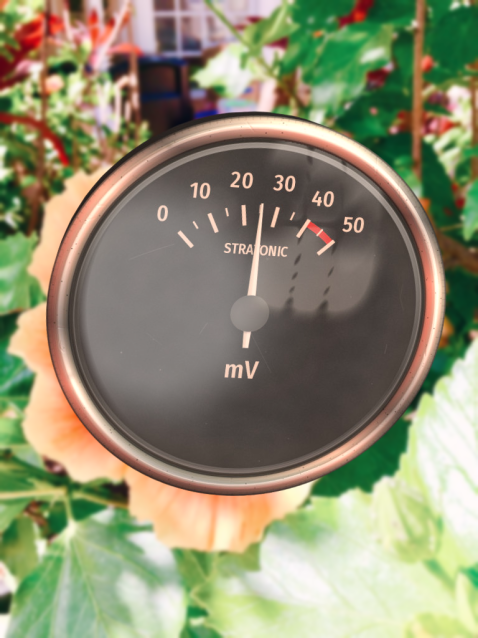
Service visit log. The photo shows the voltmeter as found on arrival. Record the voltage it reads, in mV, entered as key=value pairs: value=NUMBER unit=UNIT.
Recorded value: value=25 unit=mV
